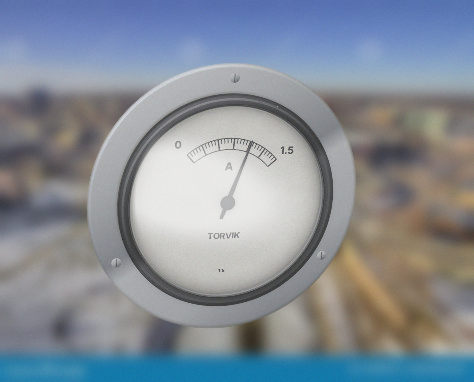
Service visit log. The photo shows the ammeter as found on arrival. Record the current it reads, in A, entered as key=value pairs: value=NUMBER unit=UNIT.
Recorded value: value=1 unit=A
